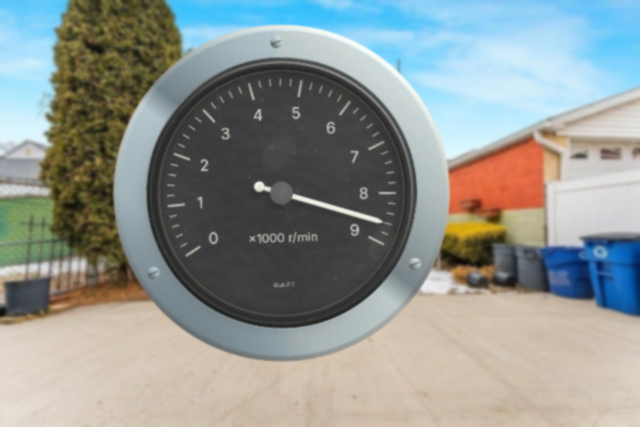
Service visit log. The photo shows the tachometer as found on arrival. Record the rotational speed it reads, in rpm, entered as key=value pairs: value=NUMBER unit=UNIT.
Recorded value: value=8600 unit=rpm
